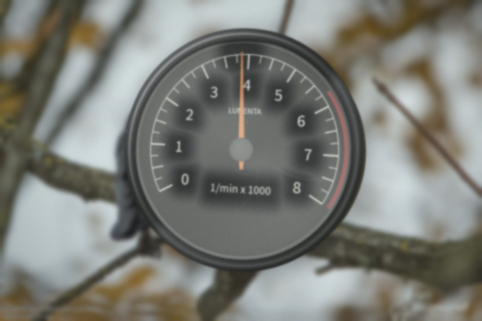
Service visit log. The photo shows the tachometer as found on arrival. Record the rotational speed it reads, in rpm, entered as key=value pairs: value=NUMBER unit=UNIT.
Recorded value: value=3875 unit=rpm
